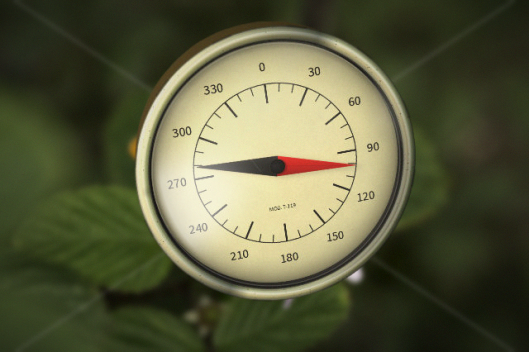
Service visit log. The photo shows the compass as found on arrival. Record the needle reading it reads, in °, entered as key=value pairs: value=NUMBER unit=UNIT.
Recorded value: value=100 unit=°
